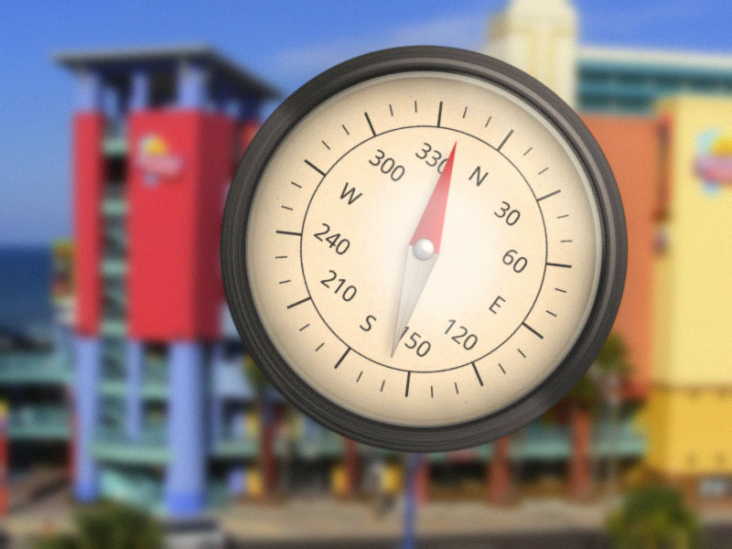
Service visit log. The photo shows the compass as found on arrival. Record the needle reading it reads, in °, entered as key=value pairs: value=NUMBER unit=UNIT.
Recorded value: value=340 unit=°
